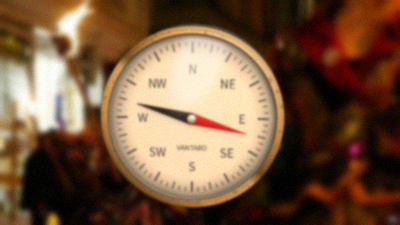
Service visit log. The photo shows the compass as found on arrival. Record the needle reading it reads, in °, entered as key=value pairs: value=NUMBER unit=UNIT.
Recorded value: value=105 unit=°
